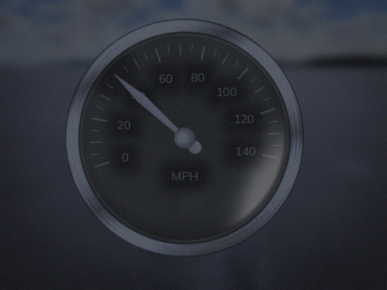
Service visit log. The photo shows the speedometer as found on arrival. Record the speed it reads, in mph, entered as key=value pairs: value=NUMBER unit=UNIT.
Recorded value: value=40 unit=mph
